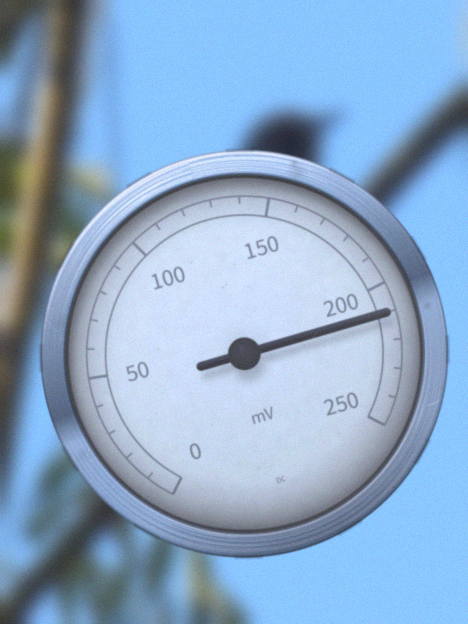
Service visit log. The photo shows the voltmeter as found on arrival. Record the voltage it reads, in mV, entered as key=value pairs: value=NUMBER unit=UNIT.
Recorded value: value=210 unit=mV
